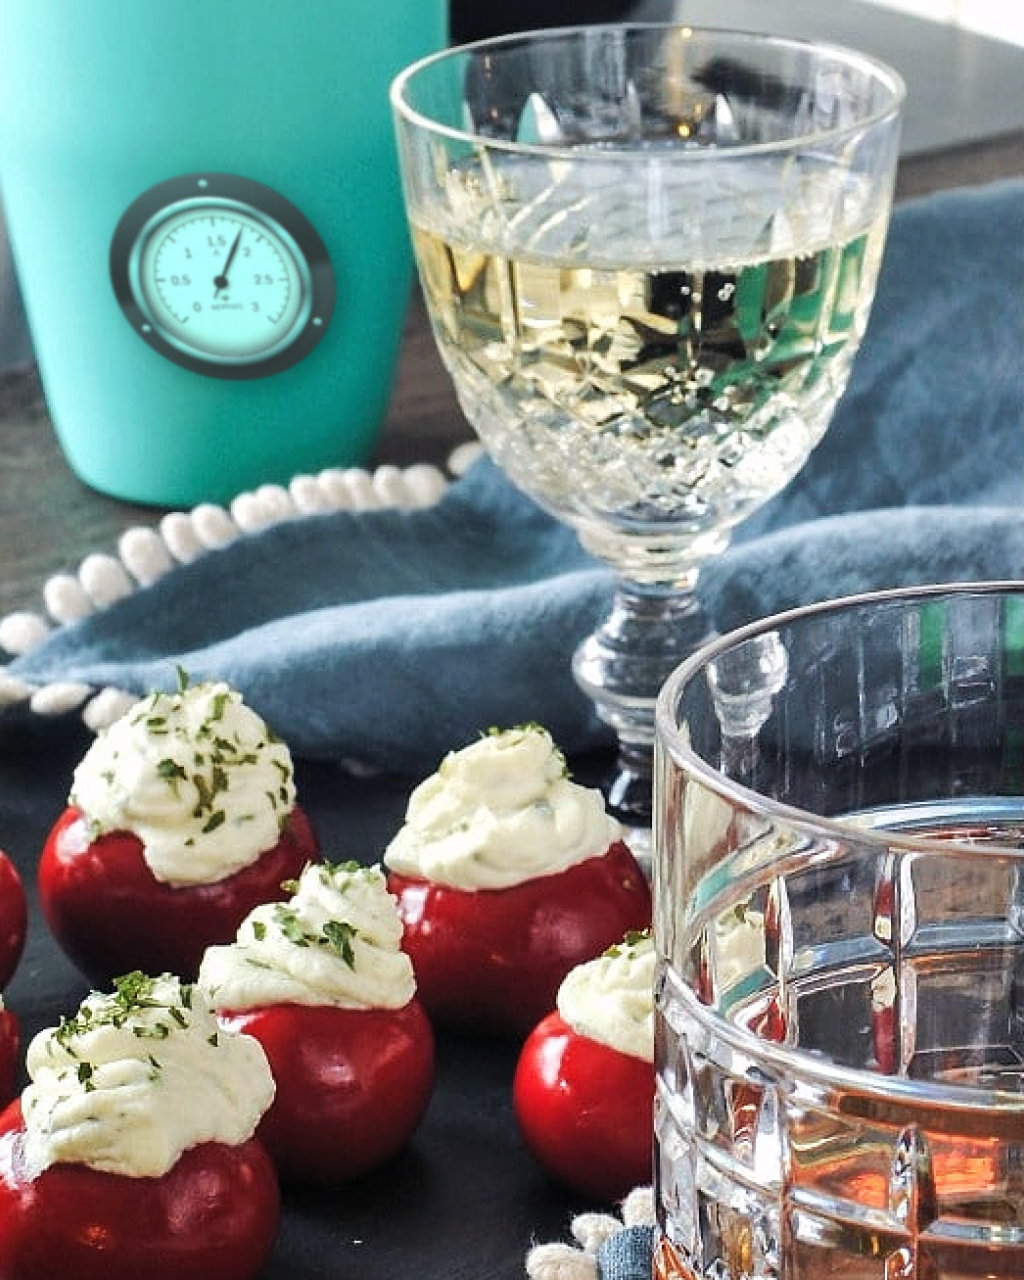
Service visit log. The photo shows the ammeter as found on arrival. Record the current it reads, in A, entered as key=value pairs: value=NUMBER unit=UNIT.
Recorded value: value=1.8 unit=A
